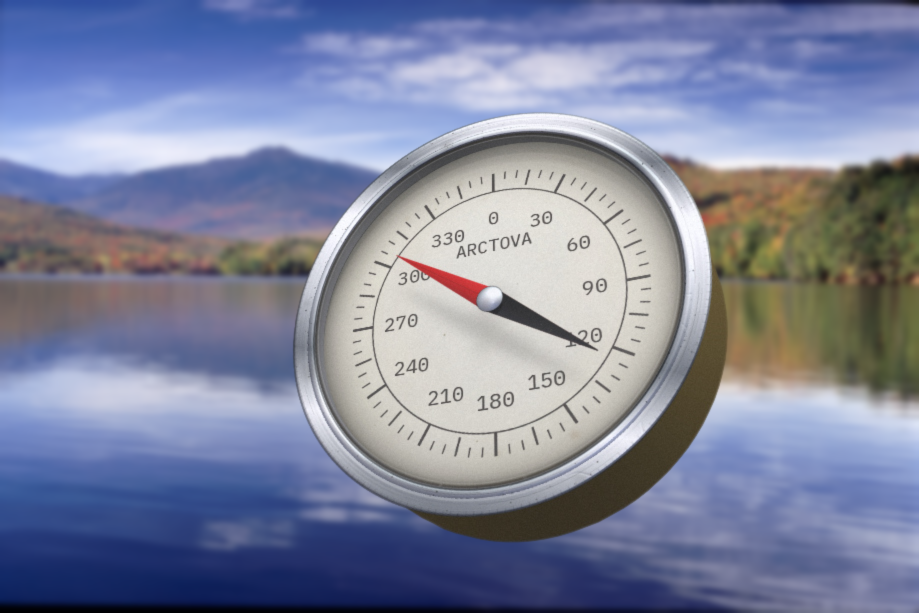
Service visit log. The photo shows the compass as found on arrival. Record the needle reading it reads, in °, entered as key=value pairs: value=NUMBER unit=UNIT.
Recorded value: value=305 unit=°
